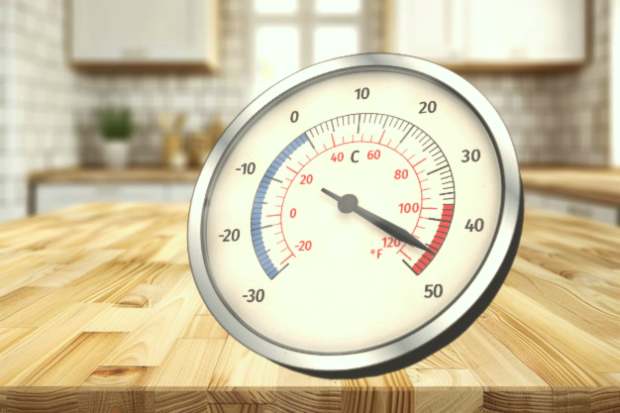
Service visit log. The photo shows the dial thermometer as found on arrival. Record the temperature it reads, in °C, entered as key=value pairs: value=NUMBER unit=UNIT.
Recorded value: value=46 unit=°C
